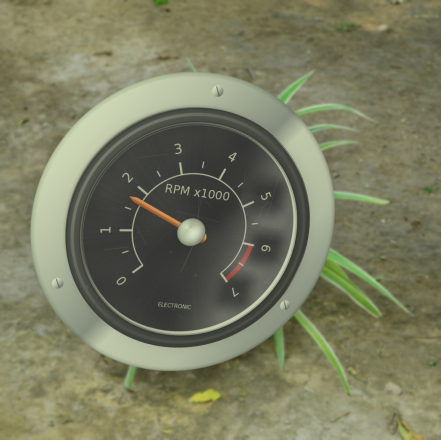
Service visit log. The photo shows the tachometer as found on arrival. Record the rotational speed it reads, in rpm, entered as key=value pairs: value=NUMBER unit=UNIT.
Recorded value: value=1750 unit=rpm
